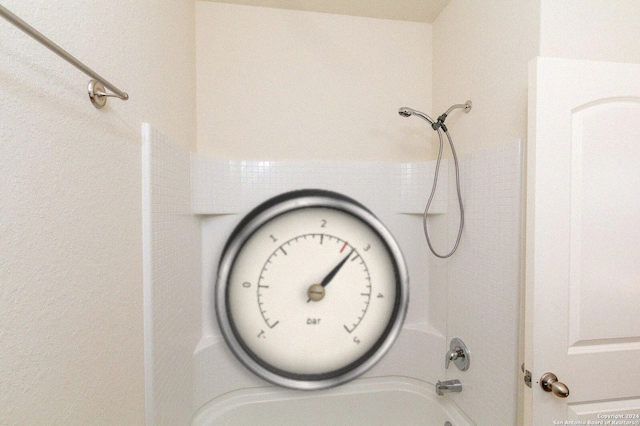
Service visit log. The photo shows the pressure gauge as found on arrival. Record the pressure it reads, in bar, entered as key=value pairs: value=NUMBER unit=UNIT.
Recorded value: value=2.8 unit=bar
